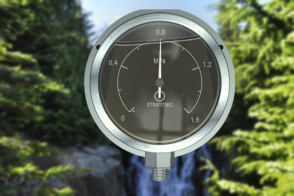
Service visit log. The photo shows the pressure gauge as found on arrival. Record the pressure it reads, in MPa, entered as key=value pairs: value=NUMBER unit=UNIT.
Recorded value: value=0.8 unit=MPa
